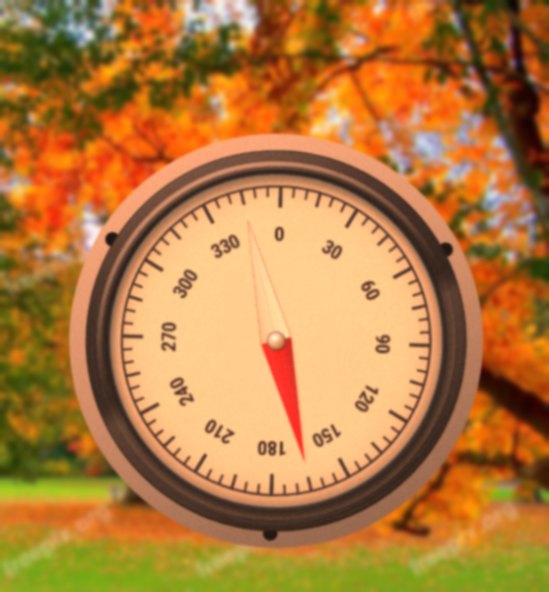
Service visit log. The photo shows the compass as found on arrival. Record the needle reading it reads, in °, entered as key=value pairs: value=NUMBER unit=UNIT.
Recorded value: value=165 unit=°
